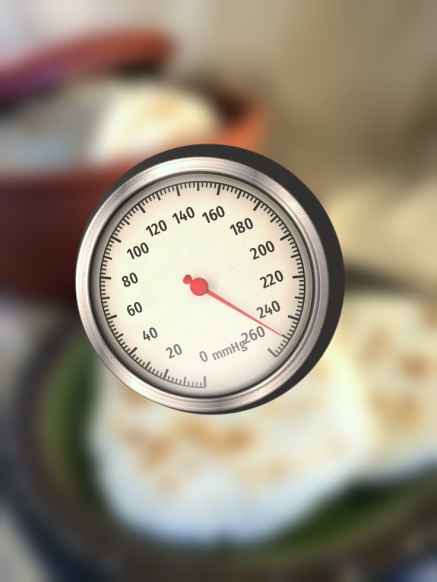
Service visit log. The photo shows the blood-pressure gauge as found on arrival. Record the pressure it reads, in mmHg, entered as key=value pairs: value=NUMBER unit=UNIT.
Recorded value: value=250 unit=mmHg
